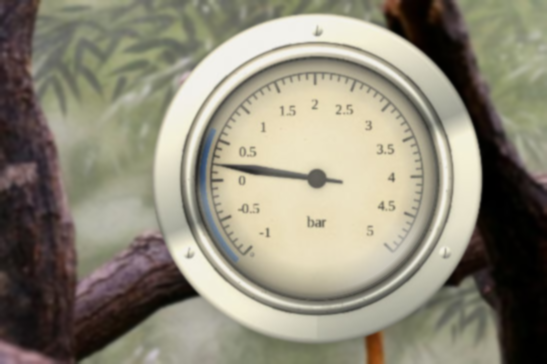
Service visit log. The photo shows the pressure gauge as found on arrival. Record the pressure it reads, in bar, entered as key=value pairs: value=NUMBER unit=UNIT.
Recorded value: value=0.2 unit=bar
